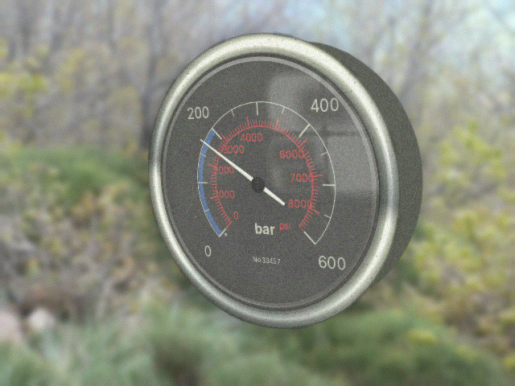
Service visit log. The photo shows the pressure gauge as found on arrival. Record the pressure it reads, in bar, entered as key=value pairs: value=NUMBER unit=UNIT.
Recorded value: value=175 unit=bar
